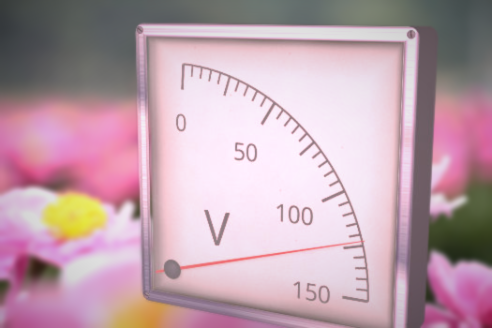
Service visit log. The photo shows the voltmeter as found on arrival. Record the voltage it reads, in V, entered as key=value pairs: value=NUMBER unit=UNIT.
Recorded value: value=122.5 unit=V
